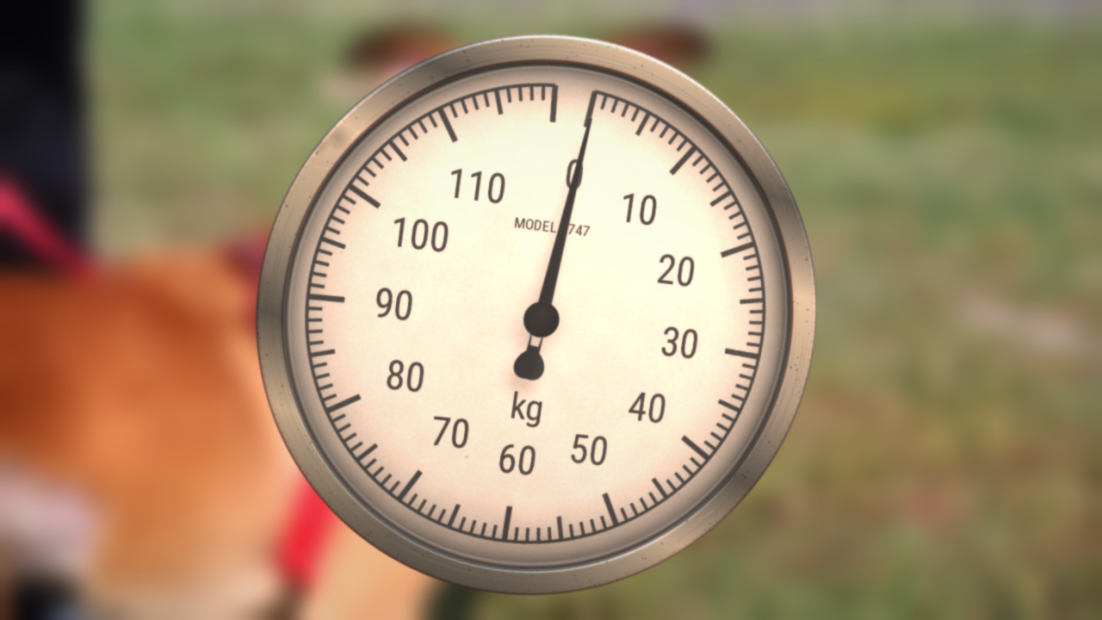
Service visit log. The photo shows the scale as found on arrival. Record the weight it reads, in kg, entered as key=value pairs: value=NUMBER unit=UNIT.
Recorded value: value=0 unit=kg
